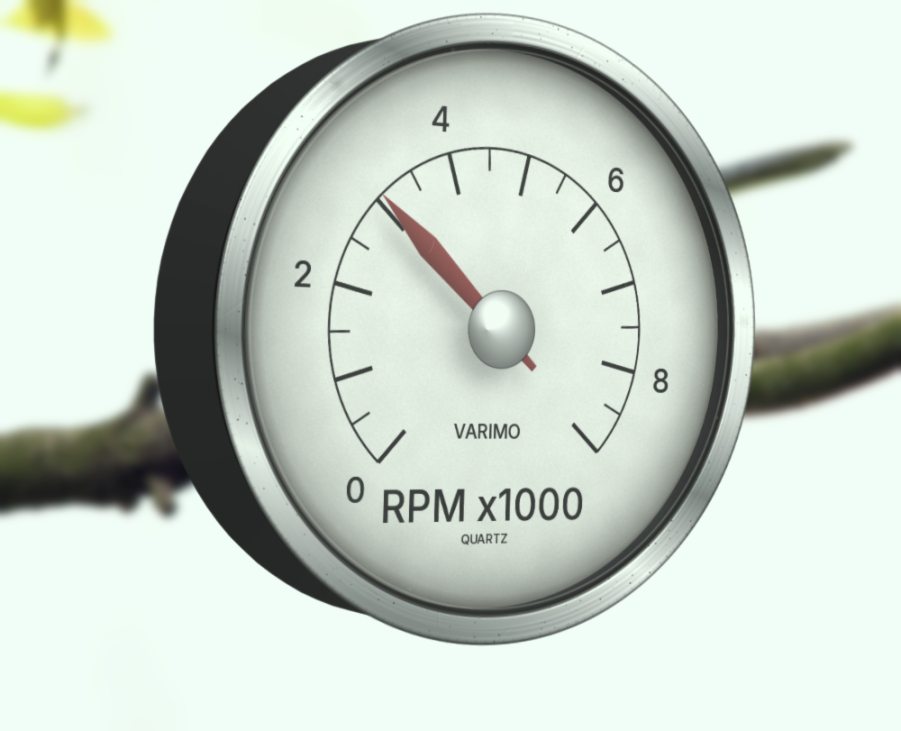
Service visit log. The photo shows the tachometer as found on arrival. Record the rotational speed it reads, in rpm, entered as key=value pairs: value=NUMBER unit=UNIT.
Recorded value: value=3000 unit=rpm
